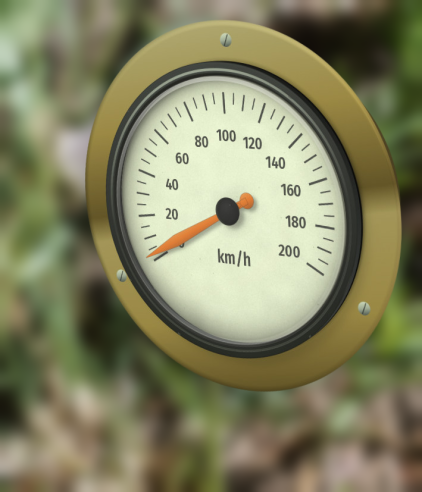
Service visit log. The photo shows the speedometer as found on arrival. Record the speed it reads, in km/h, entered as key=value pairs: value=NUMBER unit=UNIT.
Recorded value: value=2.5 unit=km/h
